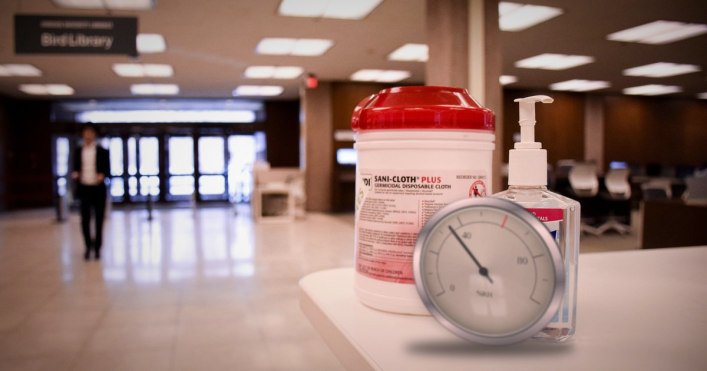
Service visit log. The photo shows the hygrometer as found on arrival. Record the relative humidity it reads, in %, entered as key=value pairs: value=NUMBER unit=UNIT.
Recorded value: value=35 unit=%
